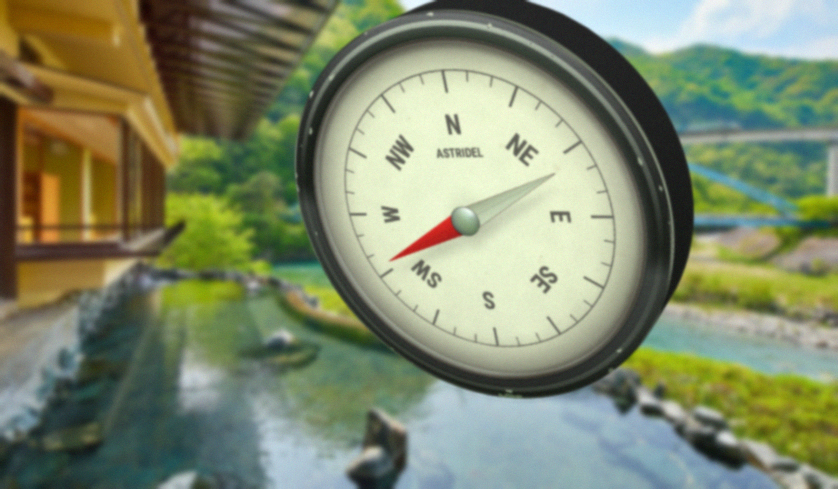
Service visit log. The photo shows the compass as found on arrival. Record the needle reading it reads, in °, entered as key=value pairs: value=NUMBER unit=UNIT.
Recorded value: value=245 unit=°
